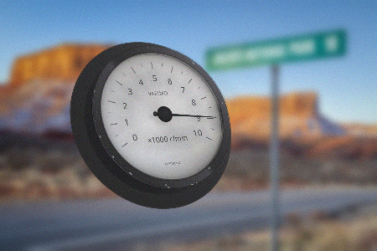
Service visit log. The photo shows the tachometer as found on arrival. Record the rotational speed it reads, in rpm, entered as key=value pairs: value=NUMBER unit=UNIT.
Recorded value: value=9000 unit=rpm
